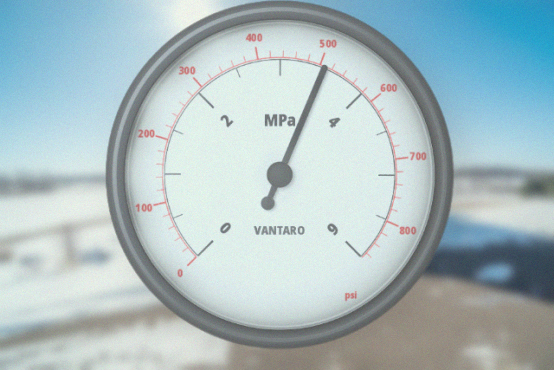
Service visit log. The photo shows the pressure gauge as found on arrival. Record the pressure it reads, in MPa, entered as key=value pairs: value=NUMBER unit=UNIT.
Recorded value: value=3.5 unit=MPa
